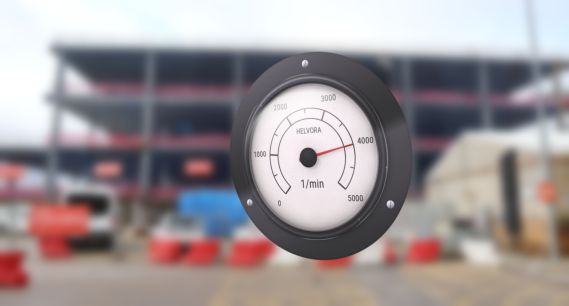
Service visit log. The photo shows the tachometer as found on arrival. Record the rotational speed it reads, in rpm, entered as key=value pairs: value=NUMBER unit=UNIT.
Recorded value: value=4000 unit=rpm
